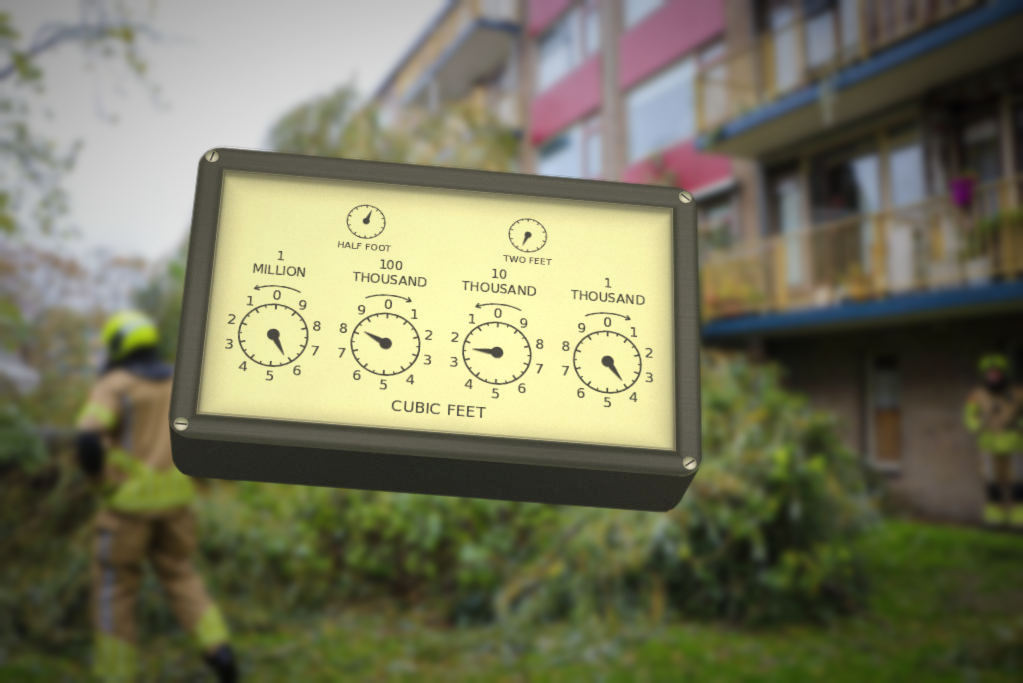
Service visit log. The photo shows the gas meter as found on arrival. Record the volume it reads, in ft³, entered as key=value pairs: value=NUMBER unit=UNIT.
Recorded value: value=582400 unit=ft³
